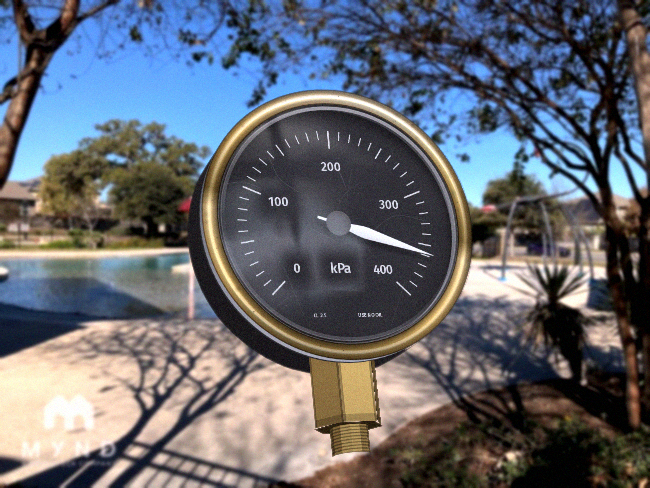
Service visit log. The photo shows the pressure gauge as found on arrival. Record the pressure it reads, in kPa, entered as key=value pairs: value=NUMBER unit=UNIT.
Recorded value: value=360 unit=kPa
